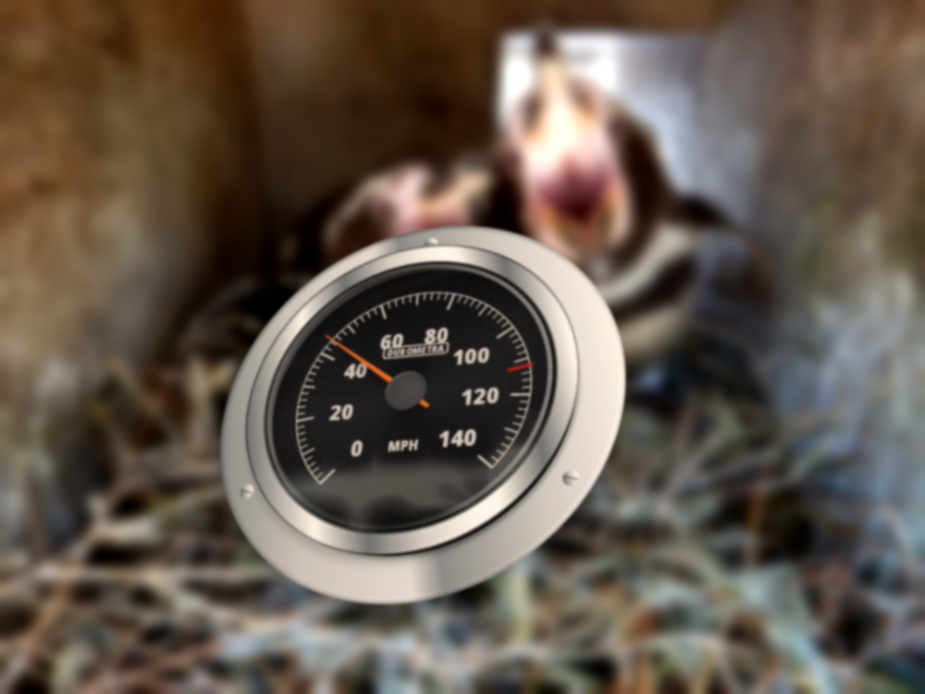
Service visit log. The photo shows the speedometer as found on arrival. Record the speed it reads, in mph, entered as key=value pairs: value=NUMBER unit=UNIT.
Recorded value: value=44 unit=mph
